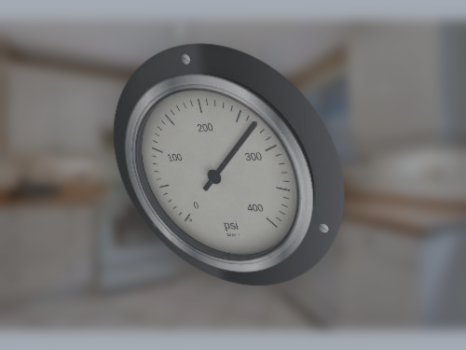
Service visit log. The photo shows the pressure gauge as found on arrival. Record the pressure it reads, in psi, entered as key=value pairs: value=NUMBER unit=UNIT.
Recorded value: value=270 unit=psi
